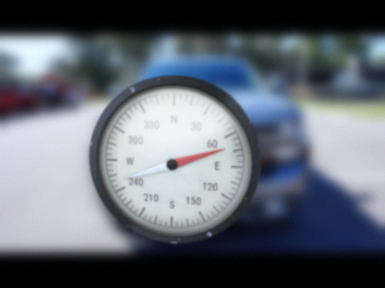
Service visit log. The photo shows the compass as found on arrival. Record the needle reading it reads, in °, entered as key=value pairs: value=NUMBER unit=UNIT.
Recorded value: value=70 unit=°
